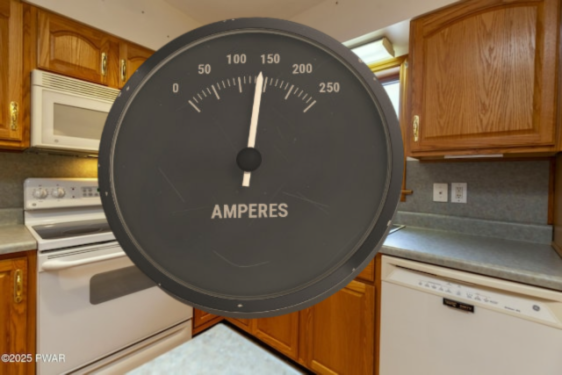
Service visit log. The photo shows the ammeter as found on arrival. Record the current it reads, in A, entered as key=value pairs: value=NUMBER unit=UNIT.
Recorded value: value=140 unit=A
